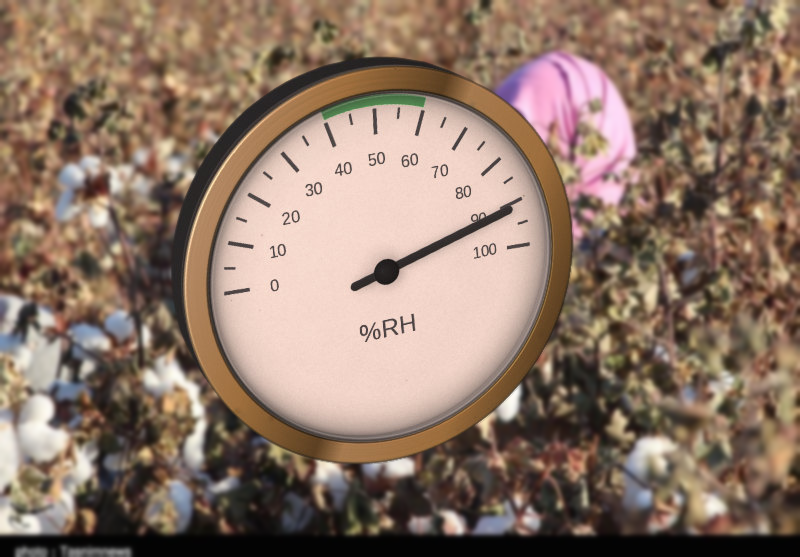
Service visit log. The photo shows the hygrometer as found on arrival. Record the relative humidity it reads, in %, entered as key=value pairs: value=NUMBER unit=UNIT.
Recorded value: value=90 unit=%
